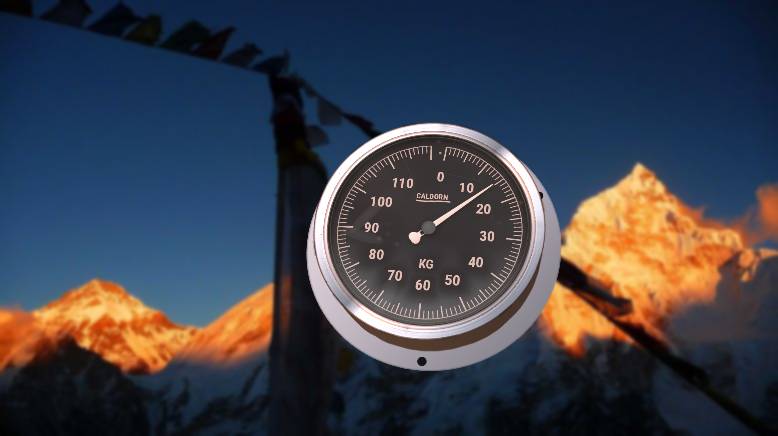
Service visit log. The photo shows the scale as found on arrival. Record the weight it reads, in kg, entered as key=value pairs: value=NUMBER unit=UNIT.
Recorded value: value=15 unit=kg
